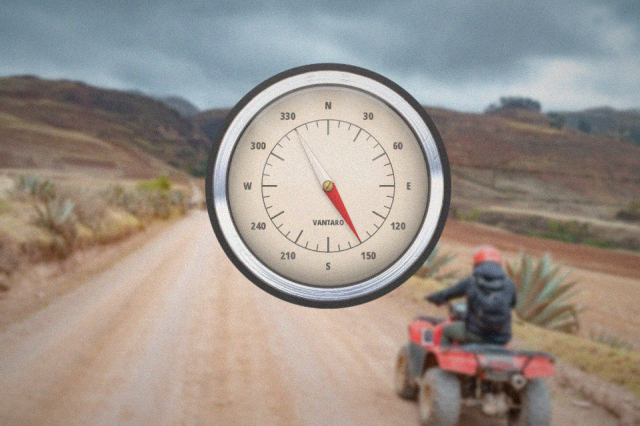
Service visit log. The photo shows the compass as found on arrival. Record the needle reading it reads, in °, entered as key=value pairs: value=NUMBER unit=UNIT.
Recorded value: value=150 unit=°
